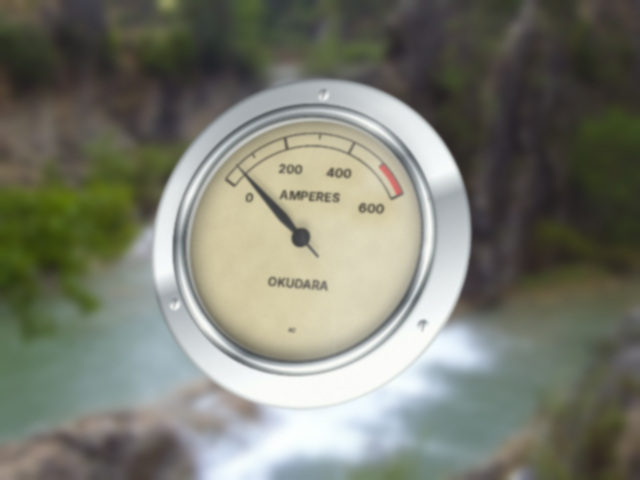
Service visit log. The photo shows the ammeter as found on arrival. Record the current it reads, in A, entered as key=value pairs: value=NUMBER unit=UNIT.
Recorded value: value=50 unit=A
